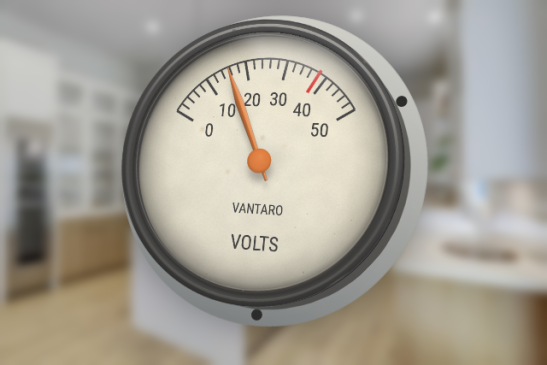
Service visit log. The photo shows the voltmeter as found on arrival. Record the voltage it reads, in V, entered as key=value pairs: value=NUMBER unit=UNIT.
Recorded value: value=16 unit=V
